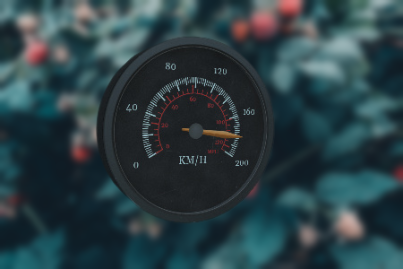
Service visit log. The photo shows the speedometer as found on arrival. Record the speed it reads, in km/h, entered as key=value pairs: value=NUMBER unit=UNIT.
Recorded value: value=180 unit=km/h
